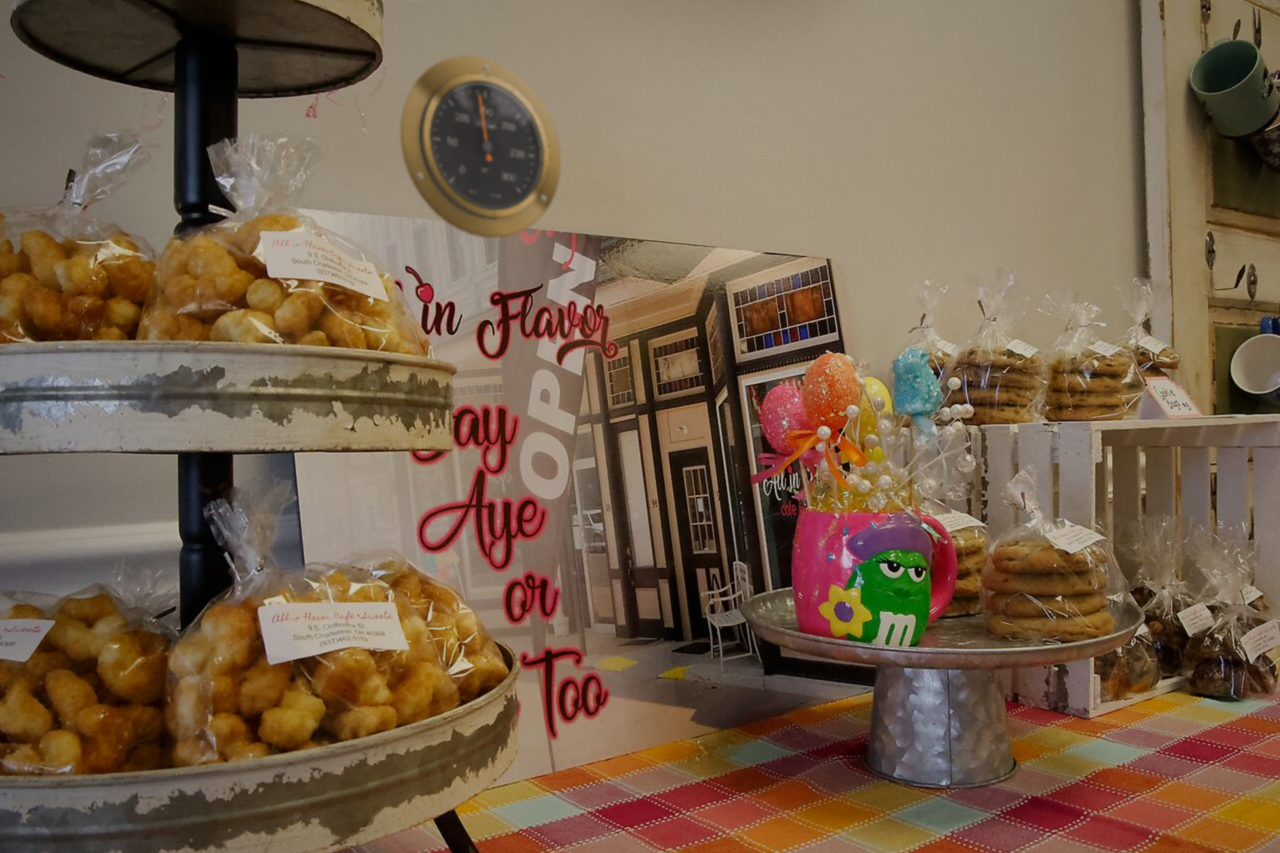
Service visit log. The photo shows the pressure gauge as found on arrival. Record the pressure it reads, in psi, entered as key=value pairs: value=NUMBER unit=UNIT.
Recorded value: value=140 unit=psi
